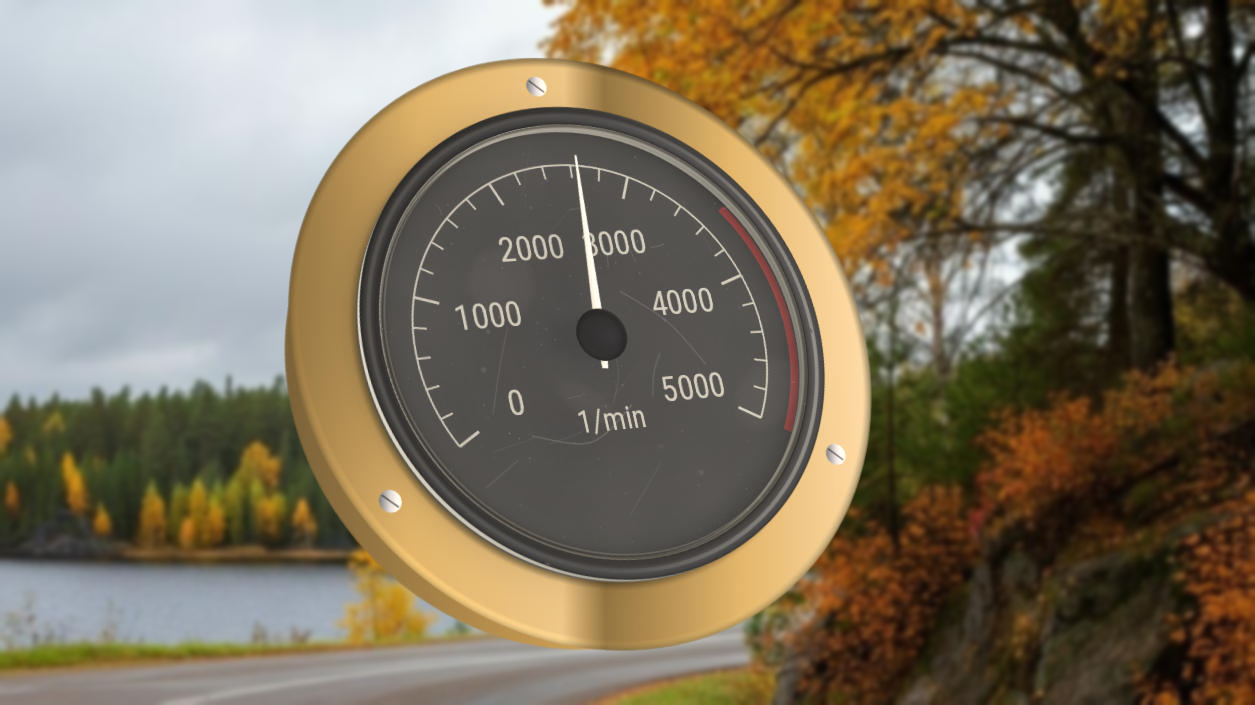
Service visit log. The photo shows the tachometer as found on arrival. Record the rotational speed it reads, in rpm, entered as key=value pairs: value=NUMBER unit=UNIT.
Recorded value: value=2600 unit=rpm
